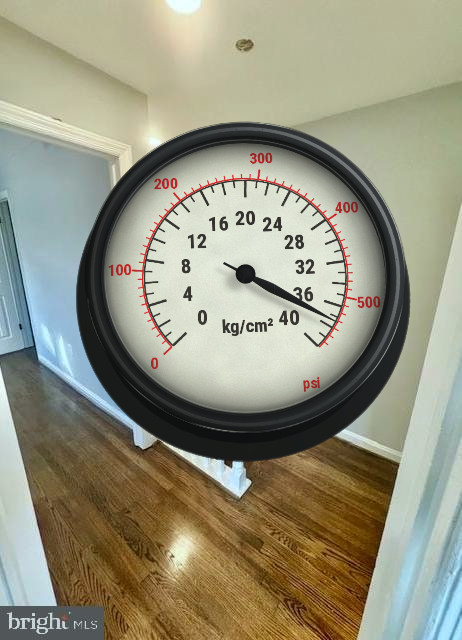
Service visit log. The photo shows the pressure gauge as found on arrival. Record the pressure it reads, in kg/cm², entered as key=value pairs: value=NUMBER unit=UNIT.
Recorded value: value=37.5 unit=kg/cm²
